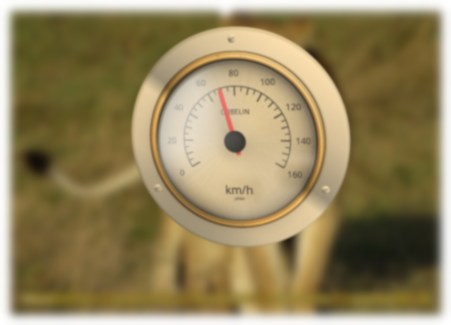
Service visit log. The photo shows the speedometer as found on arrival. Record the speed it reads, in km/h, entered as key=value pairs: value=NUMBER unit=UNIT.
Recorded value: value=70 unit=km/h
